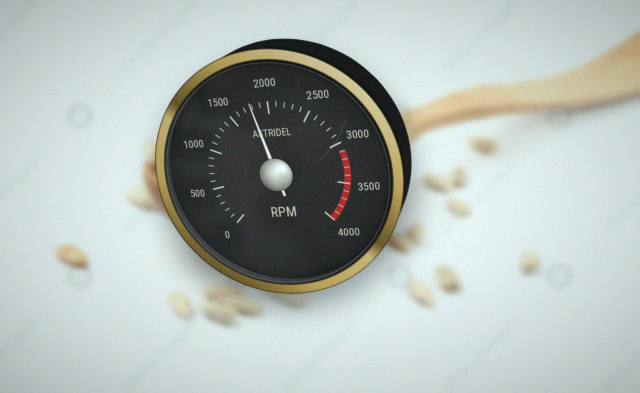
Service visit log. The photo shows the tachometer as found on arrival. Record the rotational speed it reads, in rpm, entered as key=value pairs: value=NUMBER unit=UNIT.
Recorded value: value=1800 unit=rpm
